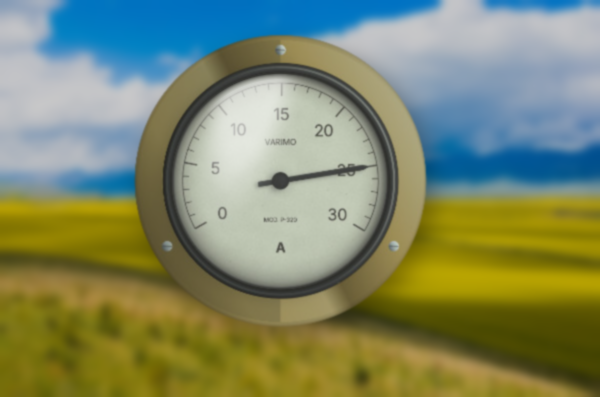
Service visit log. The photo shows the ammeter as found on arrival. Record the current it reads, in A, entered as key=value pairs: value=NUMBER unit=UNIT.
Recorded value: value=25 unit=A
